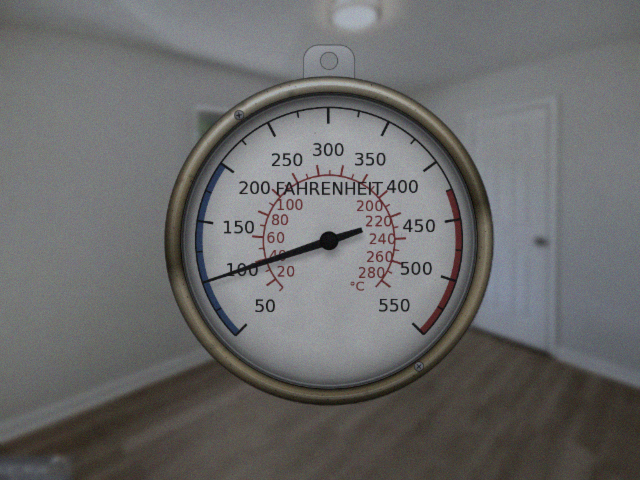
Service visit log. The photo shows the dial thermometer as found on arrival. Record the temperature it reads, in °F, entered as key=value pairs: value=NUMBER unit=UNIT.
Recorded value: value=100 unit=°F
